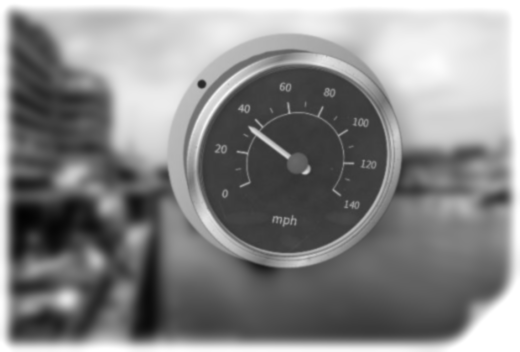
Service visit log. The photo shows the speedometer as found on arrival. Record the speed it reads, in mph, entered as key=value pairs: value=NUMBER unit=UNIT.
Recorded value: value=35 unit=mph
